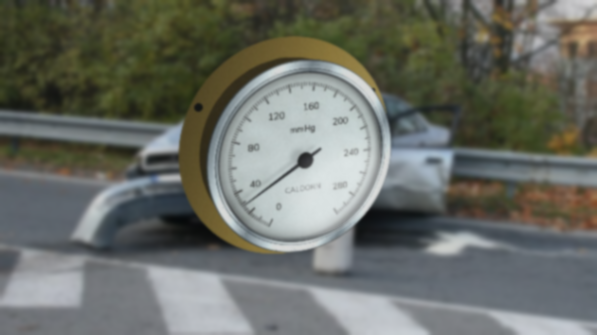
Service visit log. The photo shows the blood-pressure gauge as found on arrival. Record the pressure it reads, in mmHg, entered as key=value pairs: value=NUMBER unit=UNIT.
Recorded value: value=30 unit=mmHg
